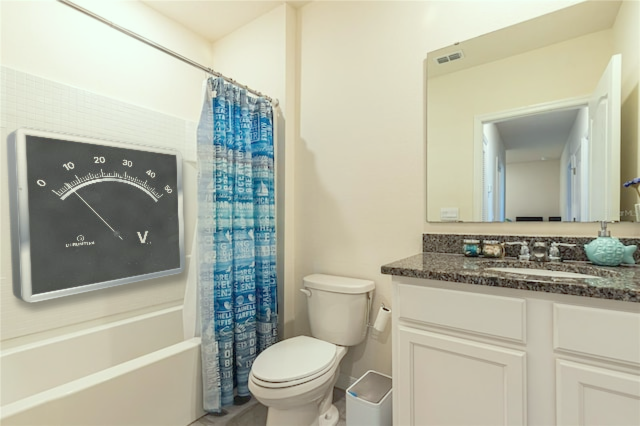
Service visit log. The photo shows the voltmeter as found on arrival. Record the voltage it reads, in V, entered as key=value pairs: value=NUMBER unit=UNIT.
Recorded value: value=5 unit=V
